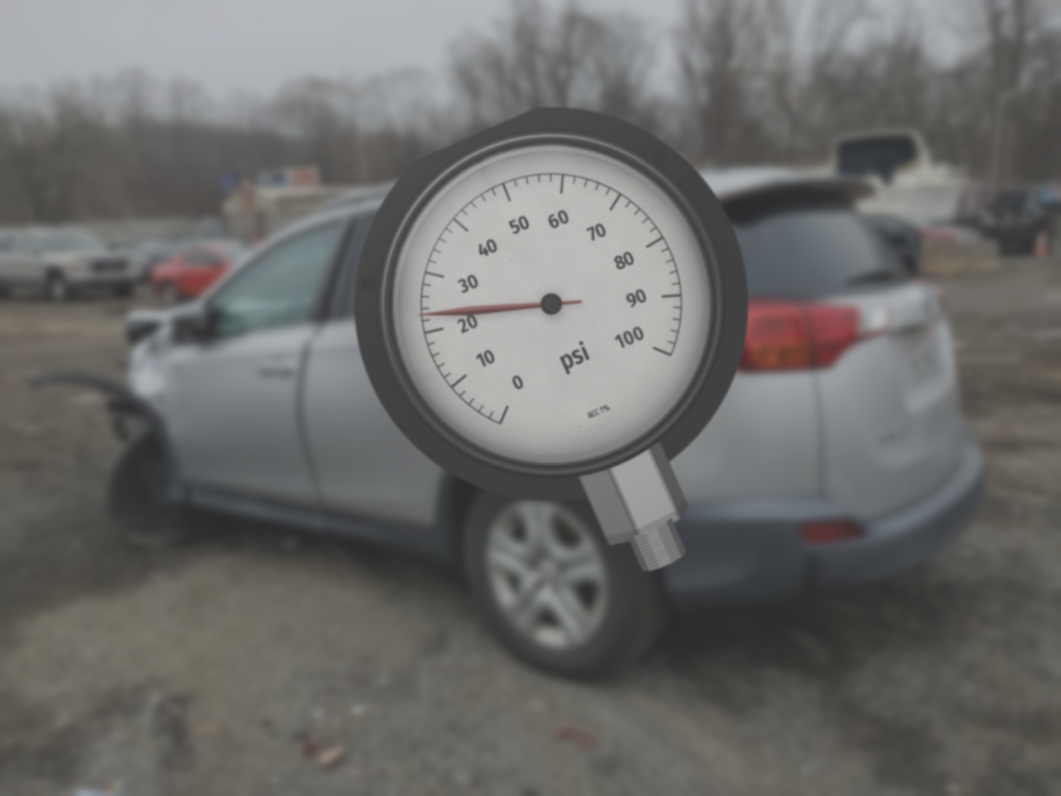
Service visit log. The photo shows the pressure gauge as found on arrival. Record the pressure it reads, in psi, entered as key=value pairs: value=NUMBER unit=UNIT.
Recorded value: value=23 unit=psi
